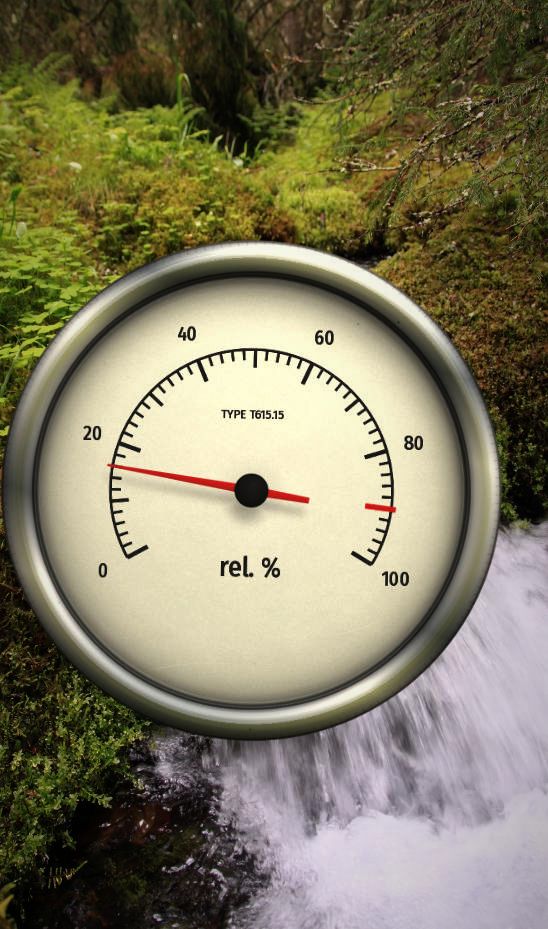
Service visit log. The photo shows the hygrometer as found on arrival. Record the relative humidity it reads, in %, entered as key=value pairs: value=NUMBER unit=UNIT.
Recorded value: value=16 unit=%
